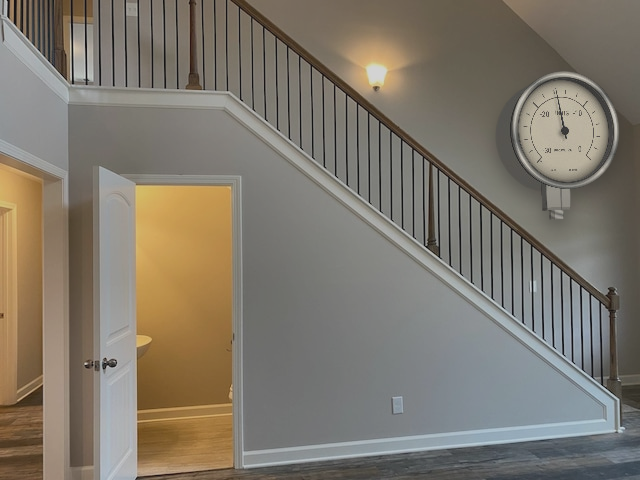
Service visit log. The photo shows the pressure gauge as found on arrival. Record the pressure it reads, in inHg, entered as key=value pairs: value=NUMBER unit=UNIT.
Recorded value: value=-16 unit=inHg
